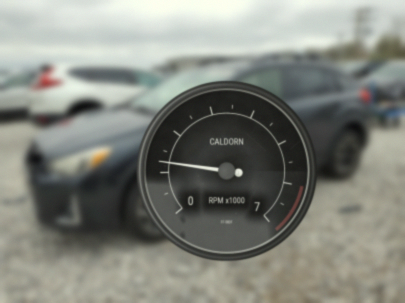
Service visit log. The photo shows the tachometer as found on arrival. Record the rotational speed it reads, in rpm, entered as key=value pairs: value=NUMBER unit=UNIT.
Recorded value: value=1250 unit=rpm
